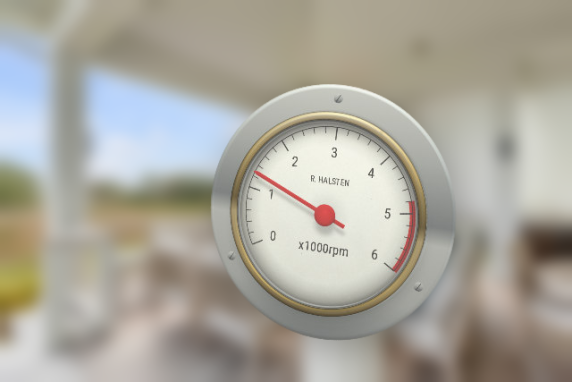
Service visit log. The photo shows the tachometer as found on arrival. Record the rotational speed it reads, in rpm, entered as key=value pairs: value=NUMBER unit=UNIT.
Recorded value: value=1300 unit=rpm
